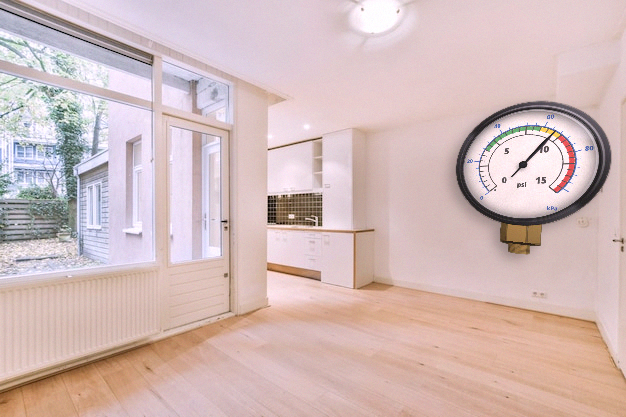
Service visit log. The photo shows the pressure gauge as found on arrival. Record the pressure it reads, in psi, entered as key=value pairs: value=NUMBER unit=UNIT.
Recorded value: value=9.5 unit=psi
